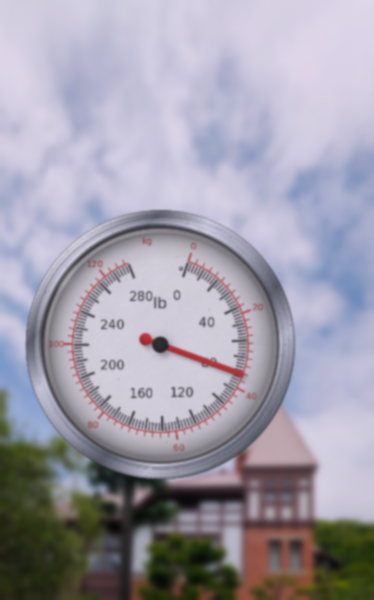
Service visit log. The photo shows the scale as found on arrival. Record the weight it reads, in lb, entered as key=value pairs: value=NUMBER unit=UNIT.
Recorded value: value=80 unit=lb
